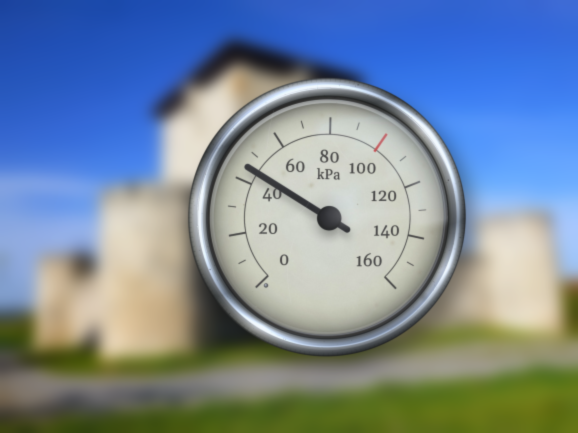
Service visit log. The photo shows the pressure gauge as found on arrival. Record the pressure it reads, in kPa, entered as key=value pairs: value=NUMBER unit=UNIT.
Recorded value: value=45 unit=kPa
